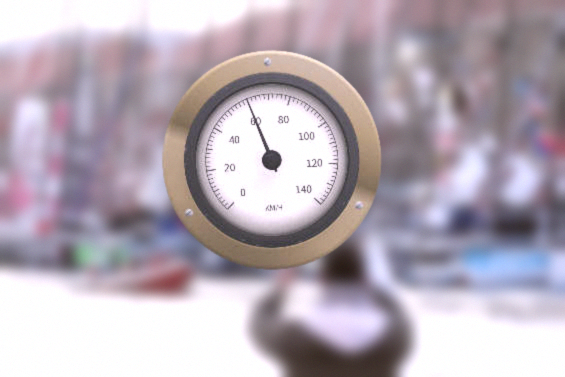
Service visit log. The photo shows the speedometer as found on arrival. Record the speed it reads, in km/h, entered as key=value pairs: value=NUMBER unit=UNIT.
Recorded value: value=60 unit=km/h
